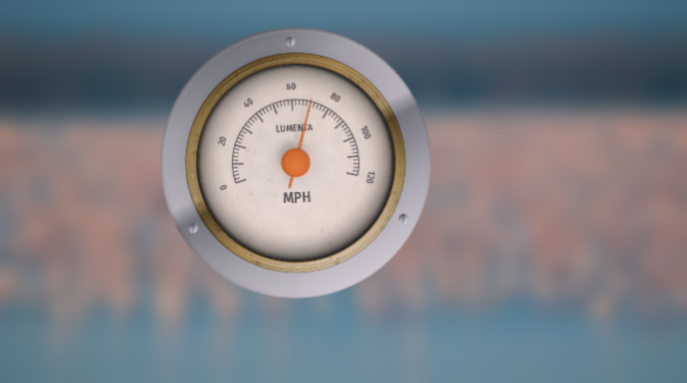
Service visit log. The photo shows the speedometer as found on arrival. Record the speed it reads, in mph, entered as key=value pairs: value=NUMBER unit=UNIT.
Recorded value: value=70 unit=mph
